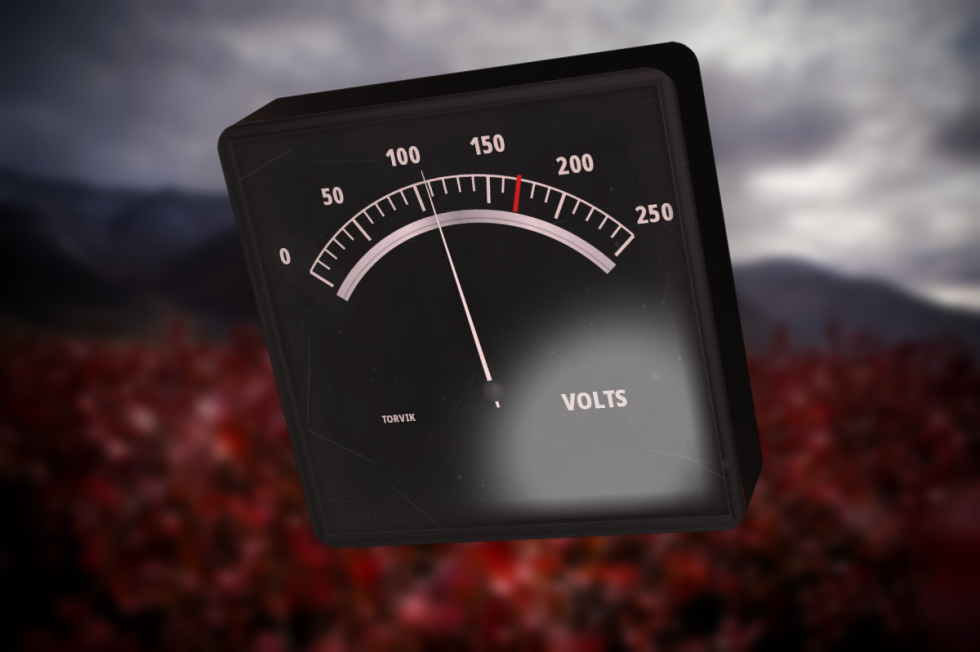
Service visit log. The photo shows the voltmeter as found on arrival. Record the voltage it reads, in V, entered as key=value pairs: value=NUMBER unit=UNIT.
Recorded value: value=110 unit=V
